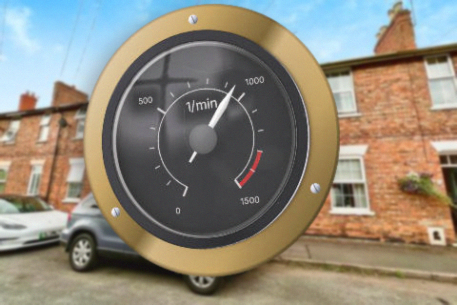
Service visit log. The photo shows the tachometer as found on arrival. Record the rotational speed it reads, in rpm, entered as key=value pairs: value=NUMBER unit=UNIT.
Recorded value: value=950 unit=rpm
